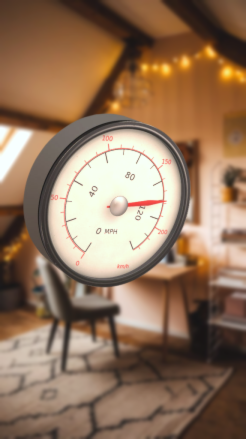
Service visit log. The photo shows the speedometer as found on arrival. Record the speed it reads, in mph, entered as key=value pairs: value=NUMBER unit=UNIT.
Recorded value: value=110 unit=mph
